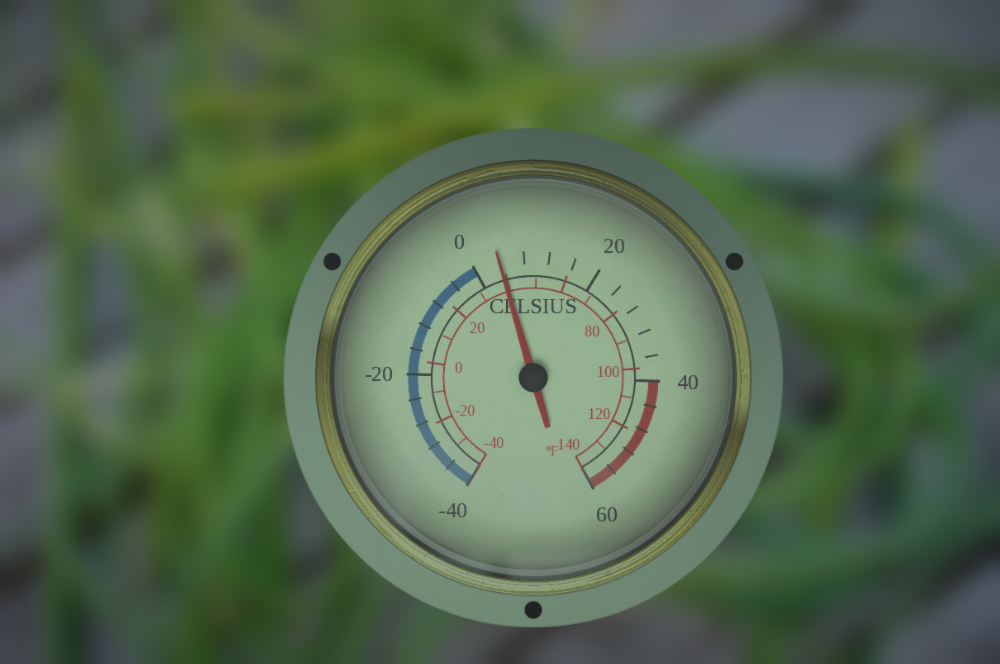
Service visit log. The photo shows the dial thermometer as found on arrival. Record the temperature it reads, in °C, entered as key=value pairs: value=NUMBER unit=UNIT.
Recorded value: value=4 unit=°C
